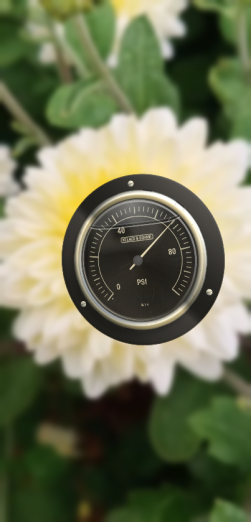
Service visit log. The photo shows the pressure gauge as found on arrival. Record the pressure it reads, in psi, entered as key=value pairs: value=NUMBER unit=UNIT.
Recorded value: value=68 unit=psi
